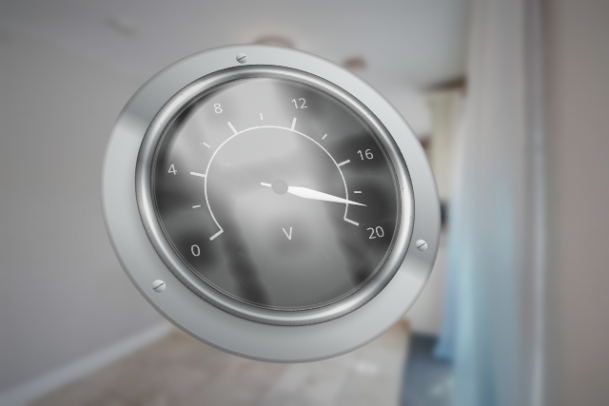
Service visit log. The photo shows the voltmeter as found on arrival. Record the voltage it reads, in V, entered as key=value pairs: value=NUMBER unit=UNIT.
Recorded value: value=19 unit=V
